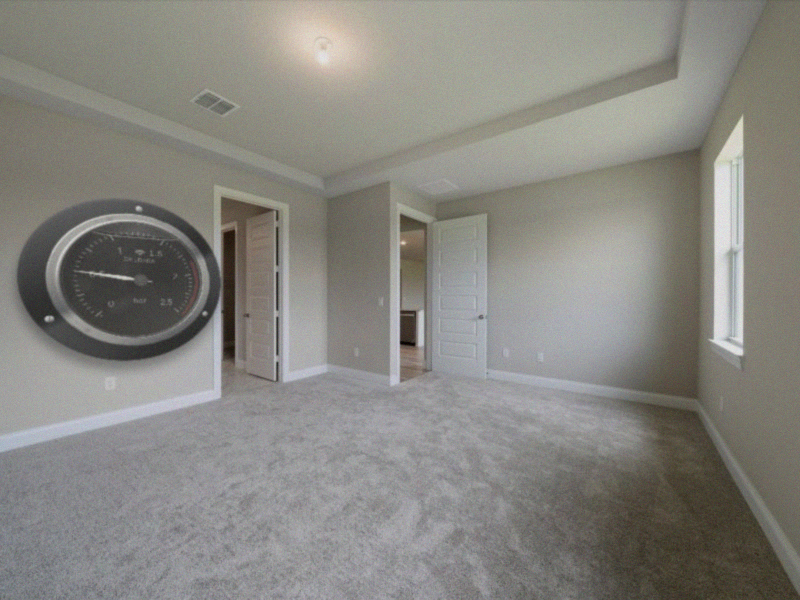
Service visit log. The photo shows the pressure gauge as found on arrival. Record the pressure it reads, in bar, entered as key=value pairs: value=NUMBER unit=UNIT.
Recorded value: value=0.5 unit=bar
